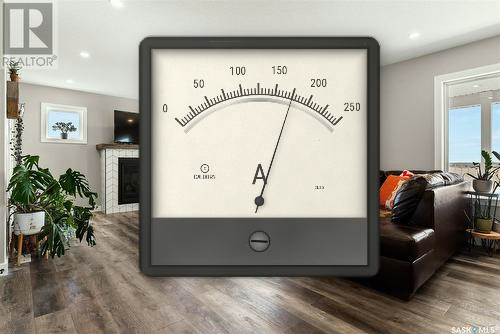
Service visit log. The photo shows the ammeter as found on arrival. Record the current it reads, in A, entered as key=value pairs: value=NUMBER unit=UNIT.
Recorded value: value=175 unit=A
